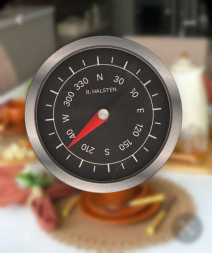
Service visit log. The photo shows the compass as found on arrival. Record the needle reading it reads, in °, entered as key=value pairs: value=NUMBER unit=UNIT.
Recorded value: value=232.5 unit=°
